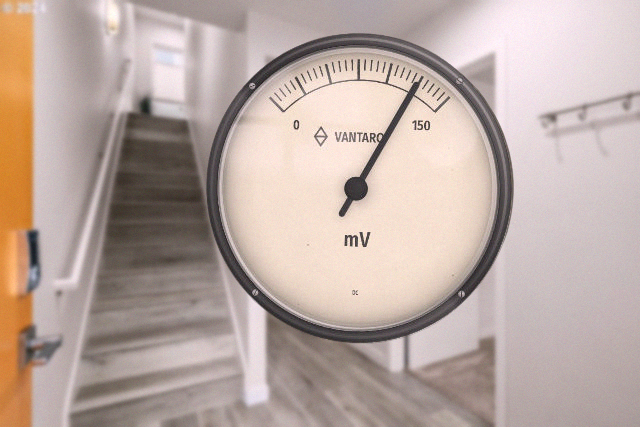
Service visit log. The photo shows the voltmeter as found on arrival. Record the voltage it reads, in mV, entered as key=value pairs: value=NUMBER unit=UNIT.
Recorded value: value=125 unit=mV
